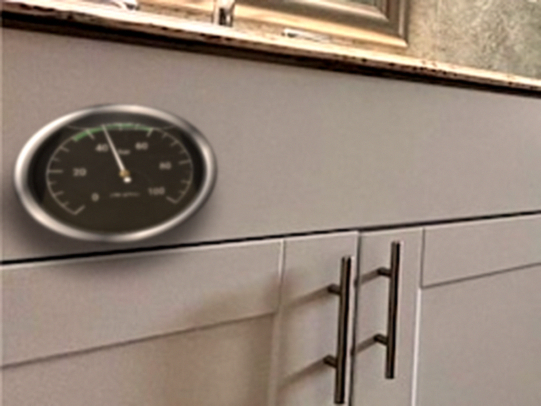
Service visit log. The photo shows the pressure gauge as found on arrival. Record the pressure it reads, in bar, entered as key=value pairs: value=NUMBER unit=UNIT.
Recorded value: value=45 unit=bar
